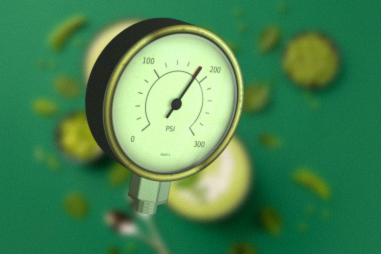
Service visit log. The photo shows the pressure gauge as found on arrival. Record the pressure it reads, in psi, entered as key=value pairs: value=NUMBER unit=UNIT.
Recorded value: value=180 unit=psi
